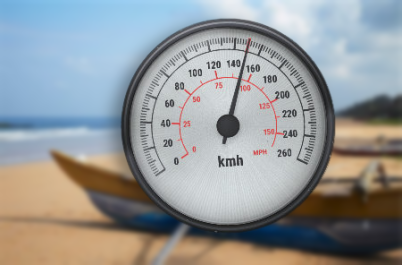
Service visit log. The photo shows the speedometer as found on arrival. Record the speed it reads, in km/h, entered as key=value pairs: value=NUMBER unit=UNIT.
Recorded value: value=150 unit=km/h
